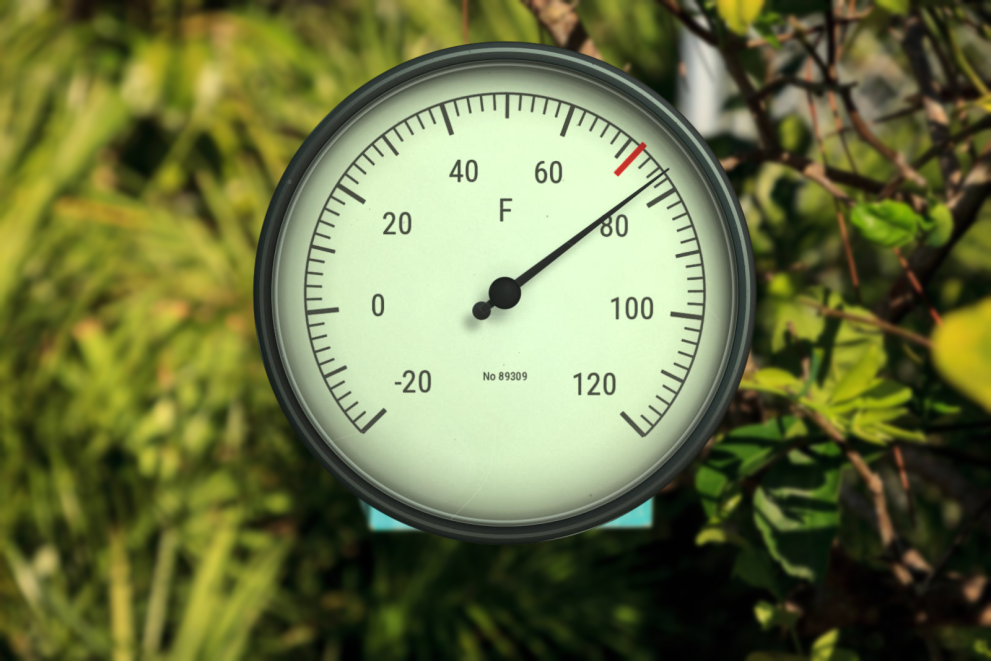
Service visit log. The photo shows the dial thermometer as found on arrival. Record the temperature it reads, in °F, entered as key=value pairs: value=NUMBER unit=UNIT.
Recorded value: value=77 unit=°F
